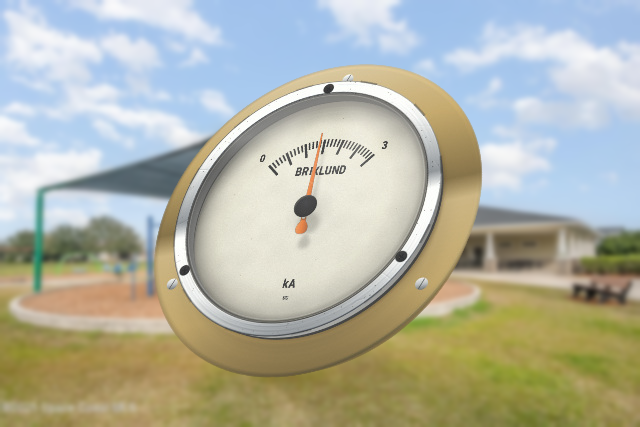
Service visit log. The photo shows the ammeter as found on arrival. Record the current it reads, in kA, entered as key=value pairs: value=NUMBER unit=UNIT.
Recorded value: value=1.5 unit=kA
